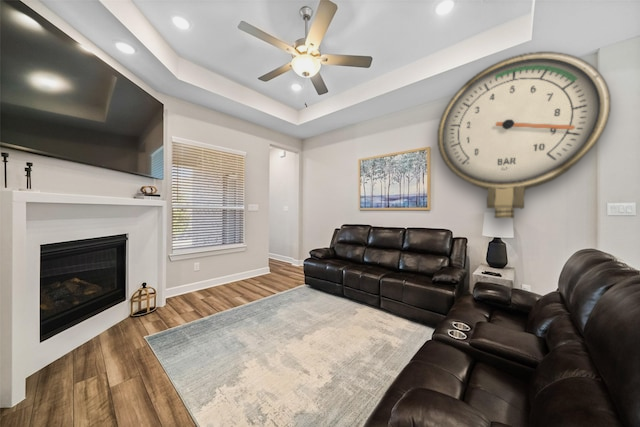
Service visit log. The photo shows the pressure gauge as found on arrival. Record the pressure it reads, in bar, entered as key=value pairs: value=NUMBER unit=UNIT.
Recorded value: value=8.8 unit=bar
